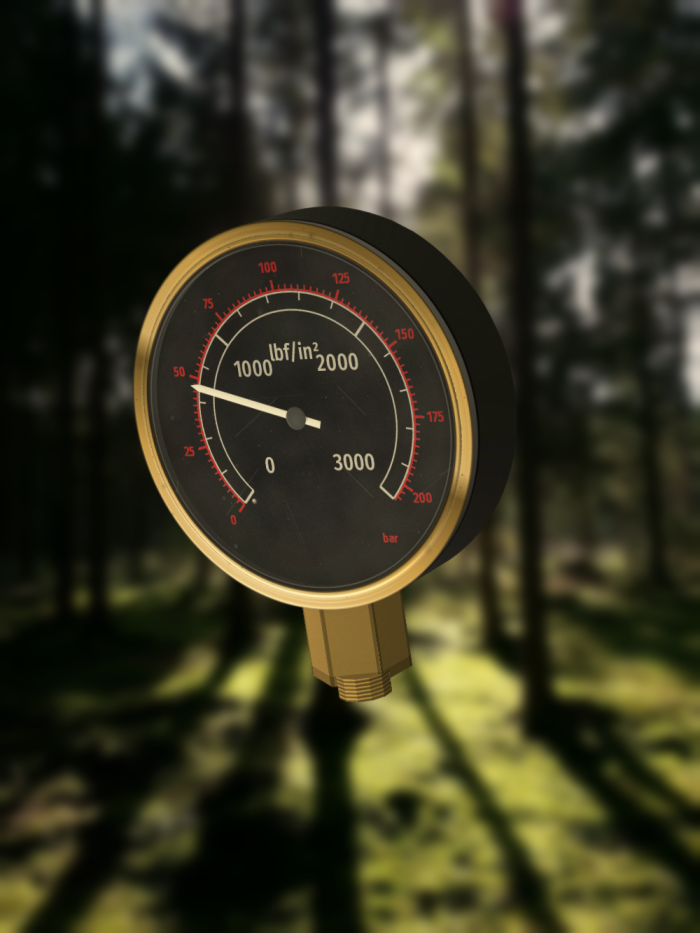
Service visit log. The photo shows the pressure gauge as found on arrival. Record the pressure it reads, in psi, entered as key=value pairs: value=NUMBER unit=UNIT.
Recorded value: value=700 unit=psi
